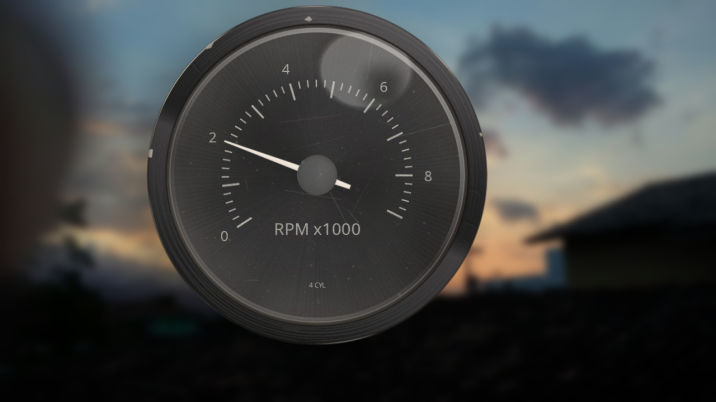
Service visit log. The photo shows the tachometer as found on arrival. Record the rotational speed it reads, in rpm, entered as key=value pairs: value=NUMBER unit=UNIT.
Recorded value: value=2000 unit=rpm
